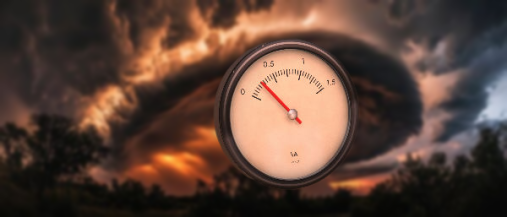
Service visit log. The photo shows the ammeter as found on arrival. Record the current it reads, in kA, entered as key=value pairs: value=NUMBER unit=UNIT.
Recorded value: value=0.25 unit=kA
